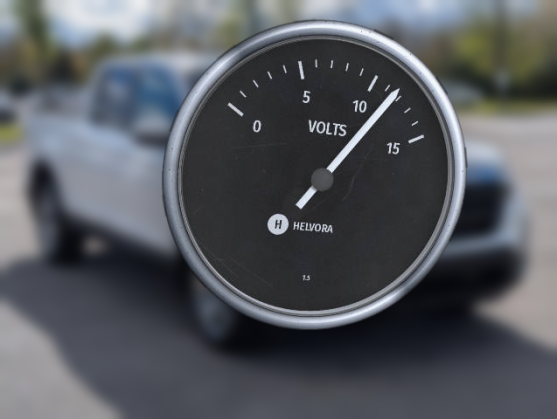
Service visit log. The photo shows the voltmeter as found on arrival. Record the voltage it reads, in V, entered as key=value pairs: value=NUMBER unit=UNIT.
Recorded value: value=11.5 unit=V
